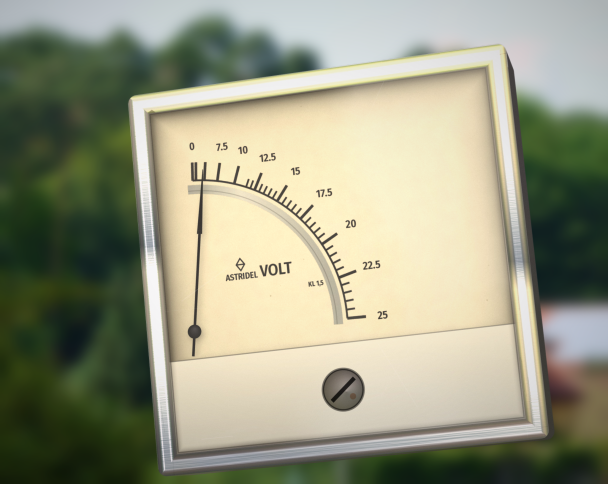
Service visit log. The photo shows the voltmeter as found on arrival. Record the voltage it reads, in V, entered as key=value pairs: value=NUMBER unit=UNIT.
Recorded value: value=5 unit=V
